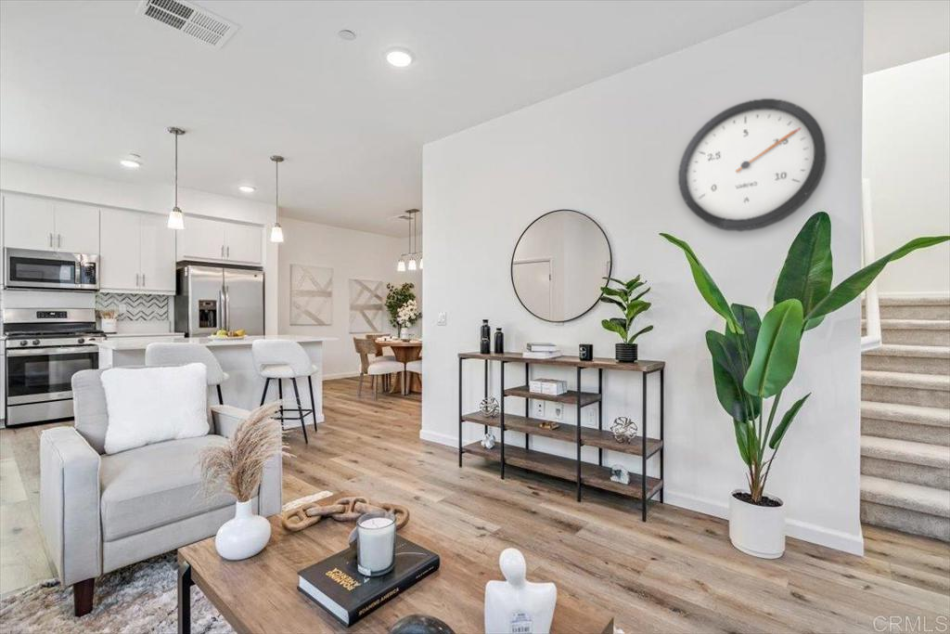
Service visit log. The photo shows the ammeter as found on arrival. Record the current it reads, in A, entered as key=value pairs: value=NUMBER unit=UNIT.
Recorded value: value=7.5 unit=A
